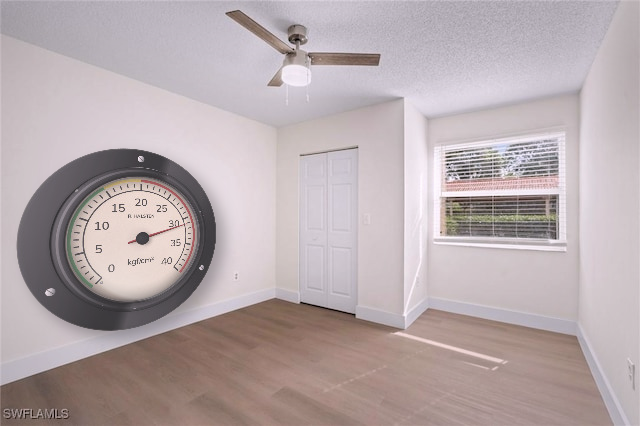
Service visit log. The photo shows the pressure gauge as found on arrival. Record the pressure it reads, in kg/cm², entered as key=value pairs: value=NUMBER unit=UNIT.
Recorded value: value=31 unit=kg/cm²
